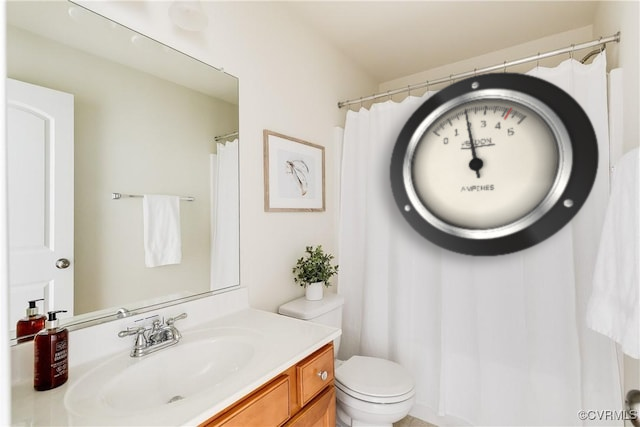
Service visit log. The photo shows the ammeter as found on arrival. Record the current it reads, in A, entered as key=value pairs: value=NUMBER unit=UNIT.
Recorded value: value=2 unit=A
